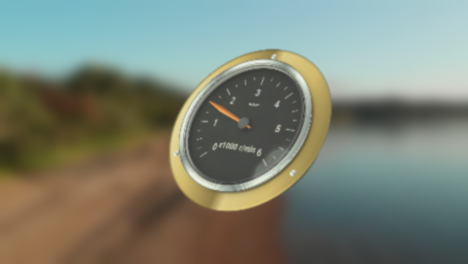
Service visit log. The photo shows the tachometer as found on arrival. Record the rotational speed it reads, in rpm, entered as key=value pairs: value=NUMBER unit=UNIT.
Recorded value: value=1500 unit=rpm
